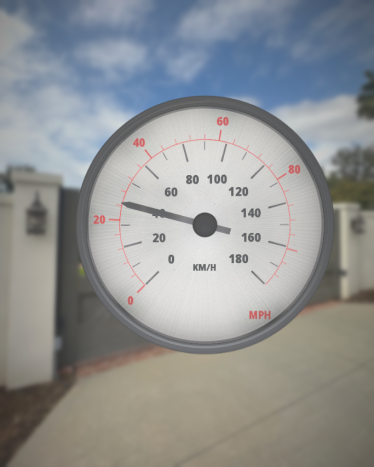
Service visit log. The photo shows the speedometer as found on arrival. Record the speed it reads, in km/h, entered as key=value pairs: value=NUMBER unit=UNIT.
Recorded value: value=40 unit=km/h
